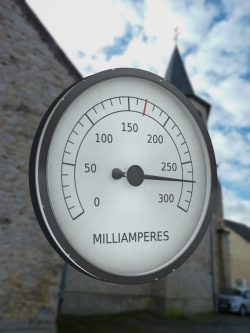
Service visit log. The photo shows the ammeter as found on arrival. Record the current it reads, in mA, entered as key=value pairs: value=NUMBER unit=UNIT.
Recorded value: value=270 unit=mA
